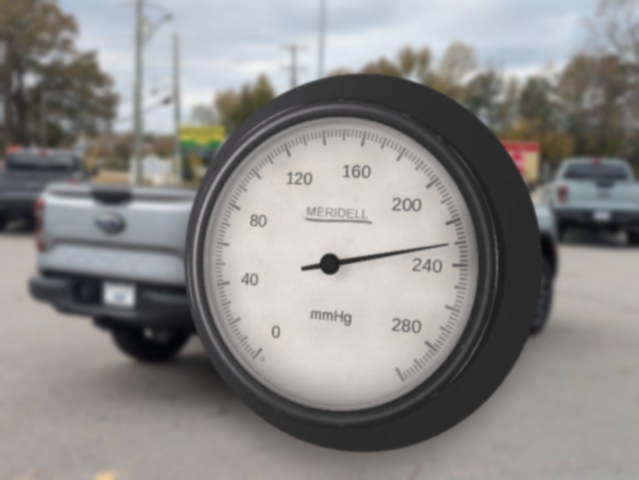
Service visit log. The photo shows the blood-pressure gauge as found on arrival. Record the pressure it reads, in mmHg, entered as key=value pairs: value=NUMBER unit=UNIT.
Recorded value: value=230 unit=mmHg
